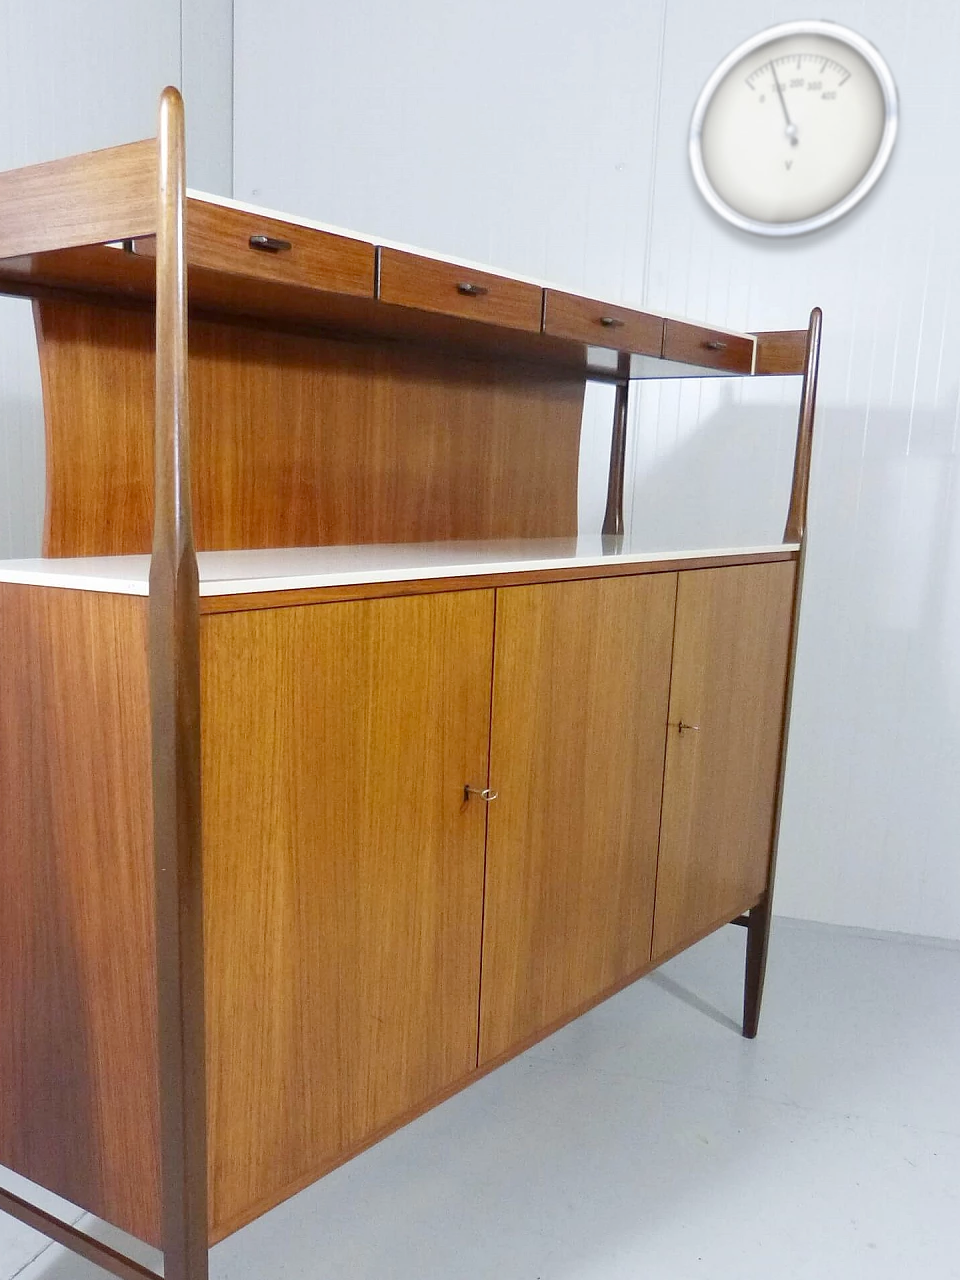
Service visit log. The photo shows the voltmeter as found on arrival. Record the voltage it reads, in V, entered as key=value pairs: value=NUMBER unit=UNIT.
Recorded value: value=100 unit=V
